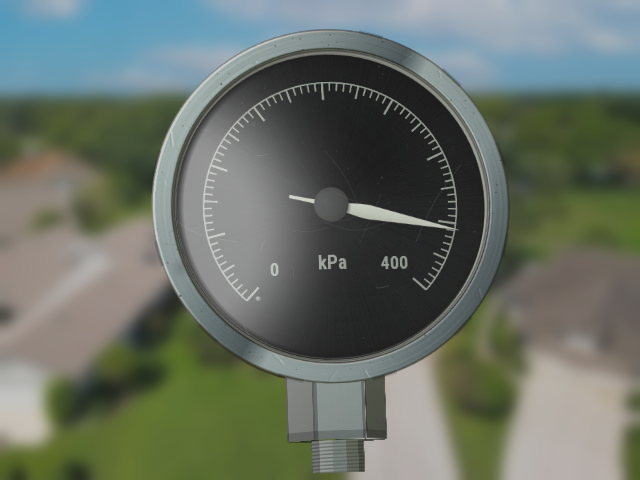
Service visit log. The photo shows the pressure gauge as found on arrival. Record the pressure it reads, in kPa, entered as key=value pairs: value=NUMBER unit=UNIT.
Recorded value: value=355 unit=kPa
